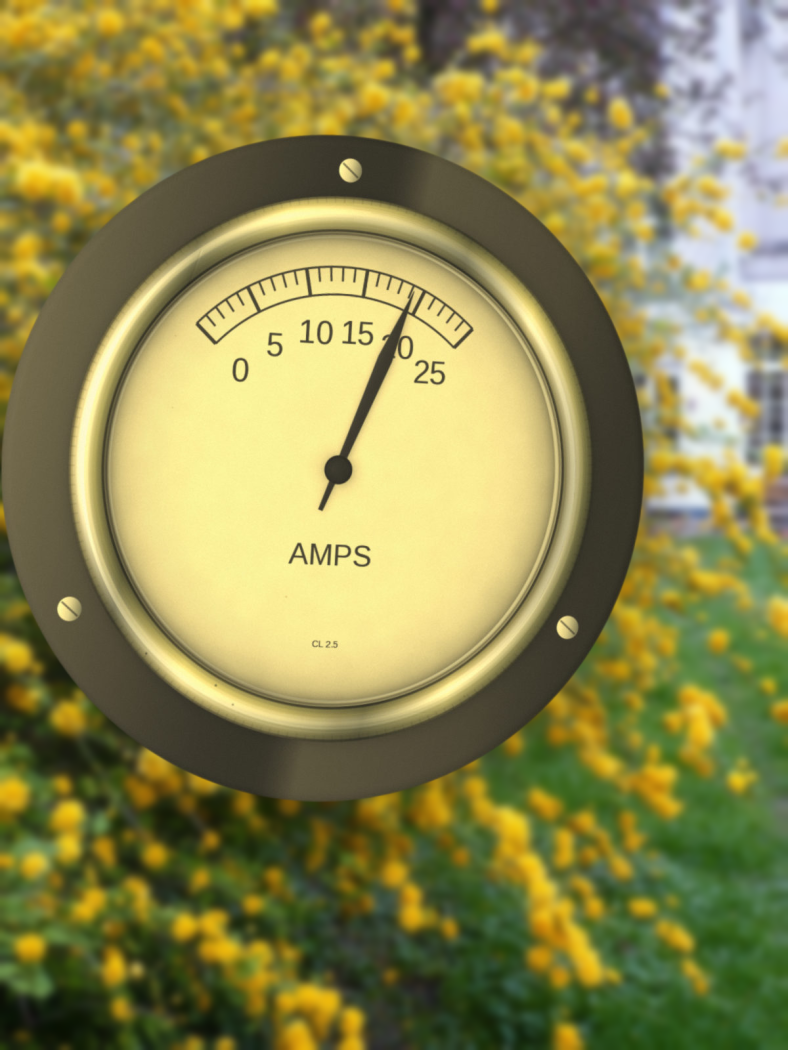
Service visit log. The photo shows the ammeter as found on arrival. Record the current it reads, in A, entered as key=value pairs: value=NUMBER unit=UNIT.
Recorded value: value=19 unit=A
